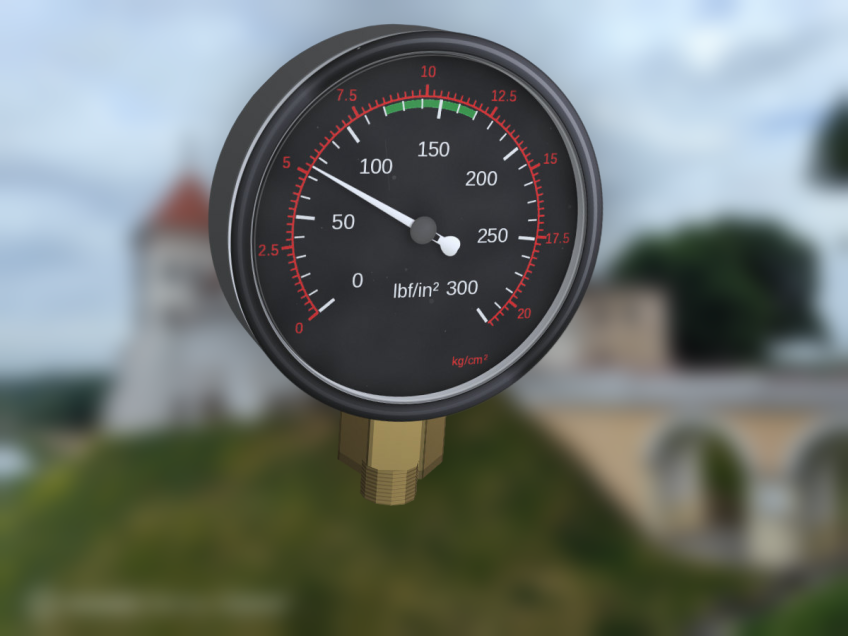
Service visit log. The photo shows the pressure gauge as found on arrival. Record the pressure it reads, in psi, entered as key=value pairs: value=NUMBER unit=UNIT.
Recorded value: value=75 unit=psi
